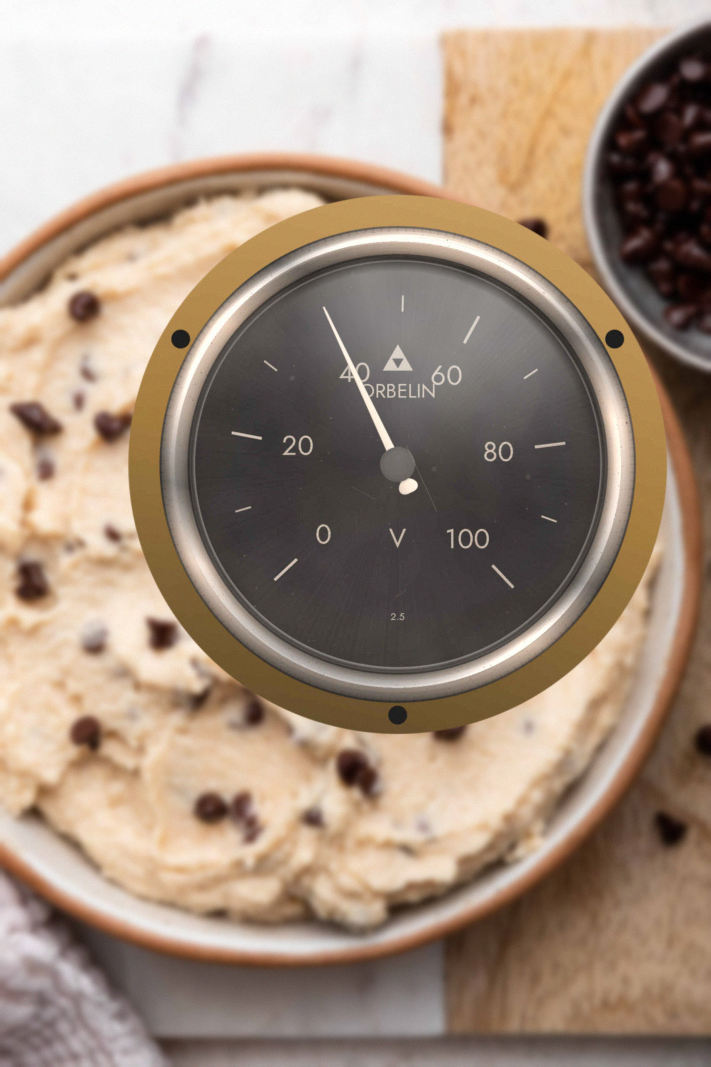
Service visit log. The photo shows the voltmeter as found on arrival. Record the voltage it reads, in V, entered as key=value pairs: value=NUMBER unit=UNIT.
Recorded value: value=40 unit=V
